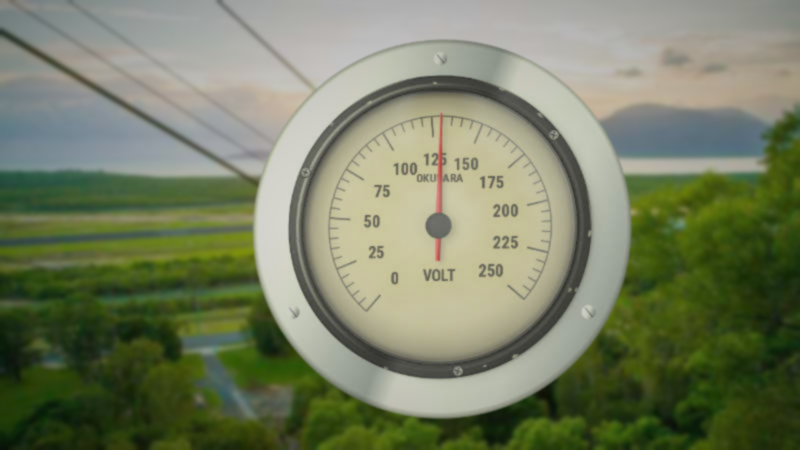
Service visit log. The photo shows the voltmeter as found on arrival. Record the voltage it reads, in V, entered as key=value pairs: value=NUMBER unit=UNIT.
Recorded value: value=130 unit=V
